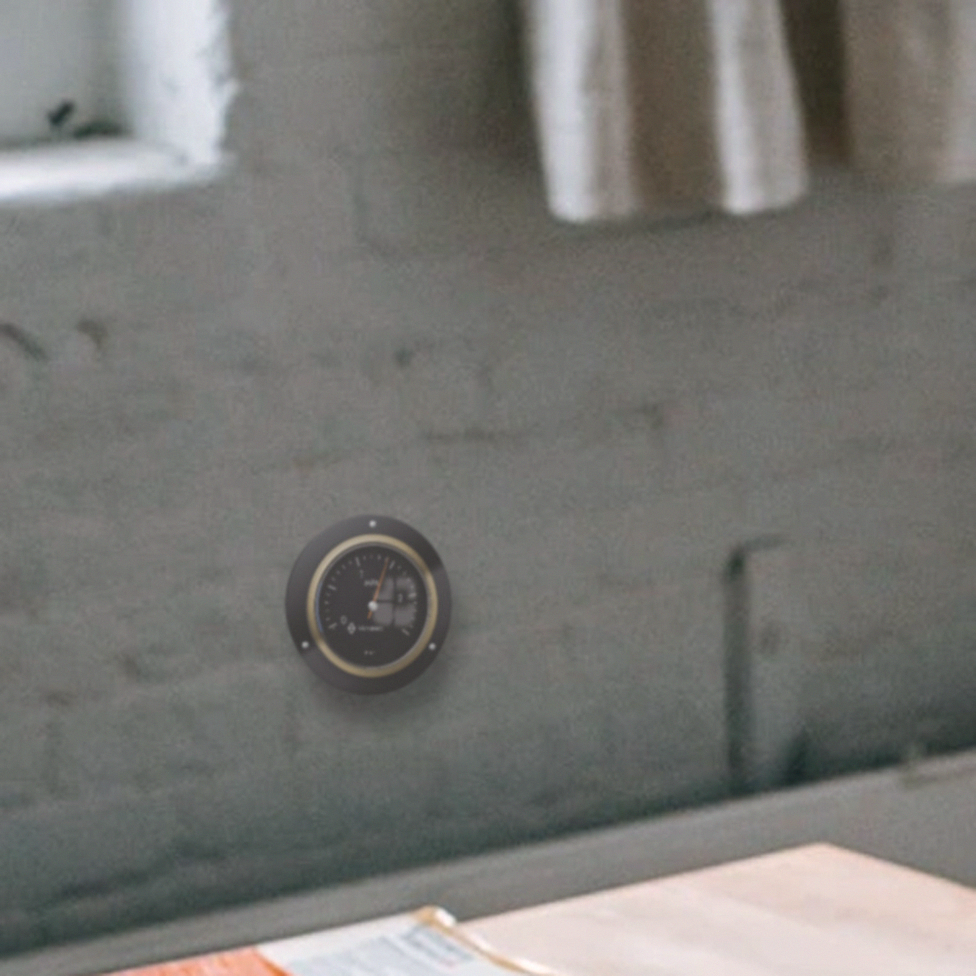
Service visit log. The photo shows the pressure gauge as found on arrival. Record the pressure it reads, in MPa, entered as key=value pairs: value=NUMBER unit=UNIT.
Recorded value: value=1.4 unit=MPa
